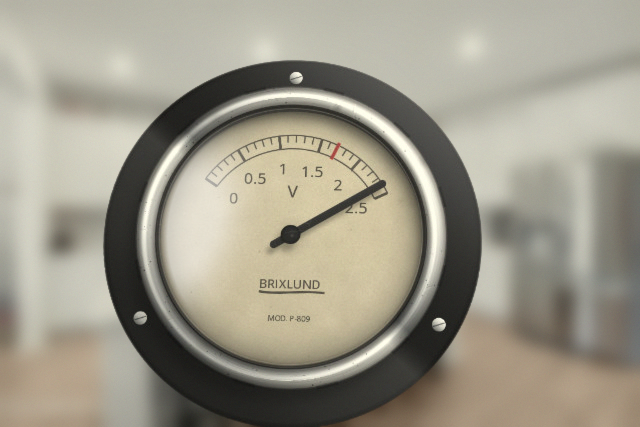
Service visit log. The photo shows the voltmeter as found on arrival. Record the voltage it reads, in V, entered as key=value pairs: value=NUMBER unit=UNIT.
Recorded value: value=2.4 unit=V
